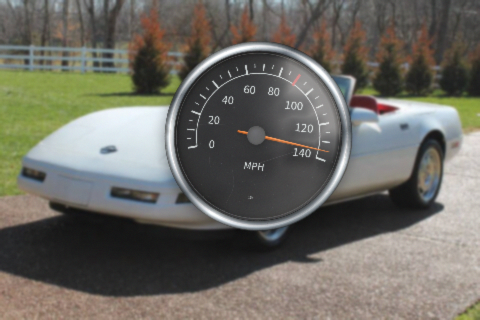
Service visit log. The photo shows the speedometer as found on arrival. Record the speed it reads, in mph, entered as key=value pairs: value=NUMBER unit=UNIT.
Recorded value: value=135 unit=mph
